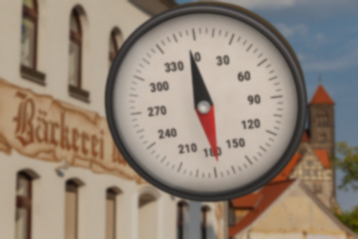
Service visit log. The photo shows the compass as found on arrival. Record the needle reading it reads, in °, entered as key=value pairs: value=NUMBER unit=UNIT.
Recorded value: value=175 unit=°
